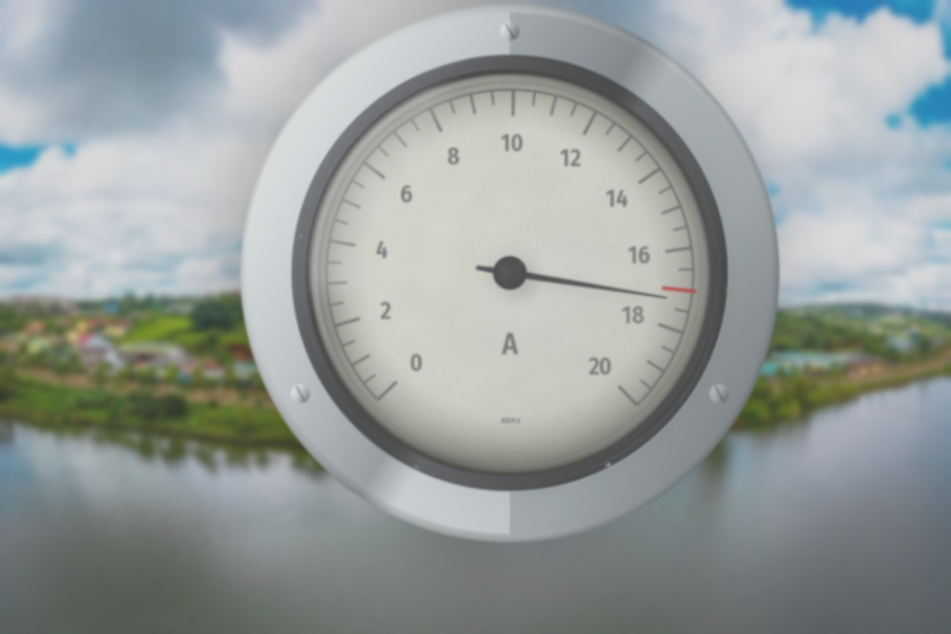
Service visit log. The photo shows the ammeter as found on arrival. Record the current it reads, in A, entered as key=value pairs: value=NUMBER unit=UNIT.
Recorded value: value=17.25 unit=A
